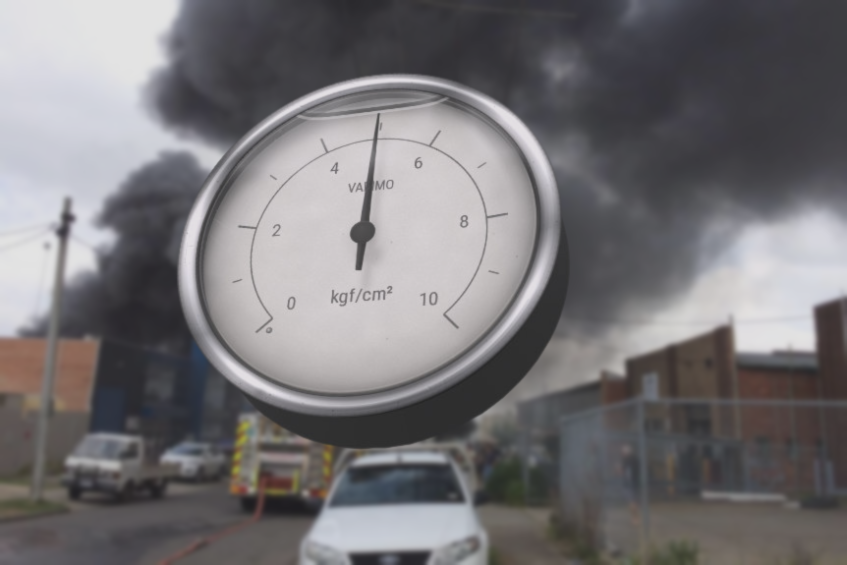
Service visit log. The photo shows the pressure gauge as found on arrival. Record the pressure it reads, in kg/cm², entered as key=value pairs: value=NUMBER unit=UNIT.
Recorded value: value=5 unit=kg/cm²
